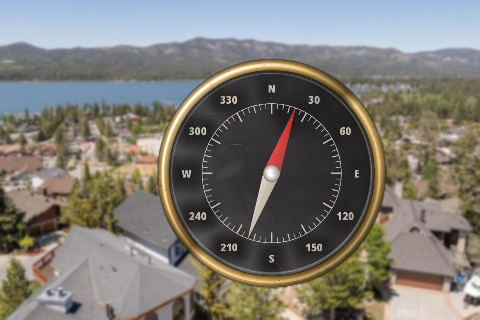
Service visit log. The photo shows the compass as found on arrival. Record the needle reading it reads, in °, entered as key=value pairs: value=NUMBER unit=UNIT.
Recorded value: value=20 unit=°
